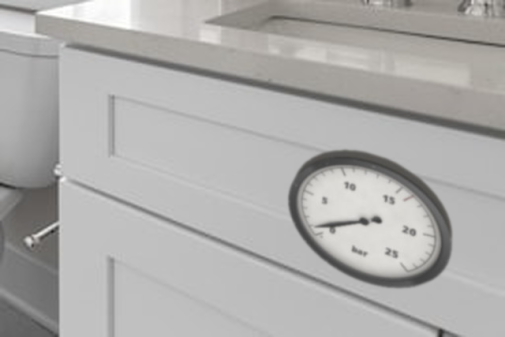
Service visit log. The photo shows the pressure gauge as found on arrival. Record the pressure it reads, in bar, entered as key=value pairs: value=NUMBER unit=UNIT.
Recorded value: value=1 unit=bar
